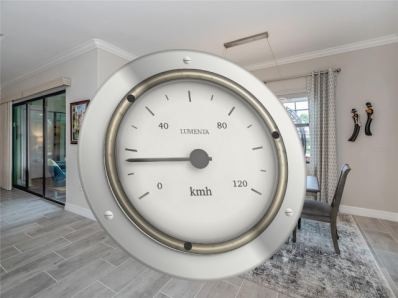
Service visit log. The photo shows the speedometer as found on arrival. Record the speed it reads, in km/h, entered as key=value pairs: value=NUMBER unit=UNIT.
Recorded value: value=15 unit=km/h
